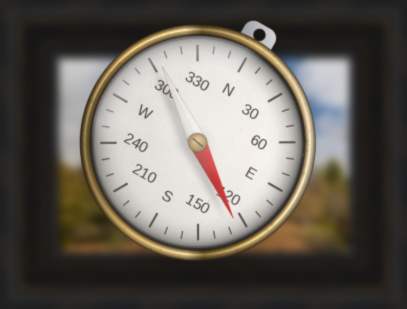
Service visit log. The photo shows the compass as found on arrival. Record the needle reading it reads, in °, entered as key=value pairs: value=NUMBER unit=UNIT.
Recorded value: value=125 unit=°
